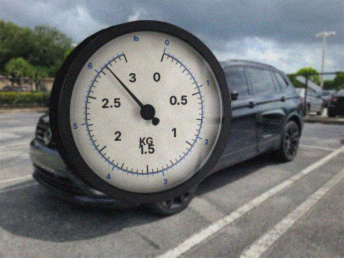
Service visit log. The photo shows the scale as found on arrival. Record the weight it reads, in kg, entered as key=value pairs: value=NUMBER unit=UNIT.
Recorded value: value=2.8 unit=kg
